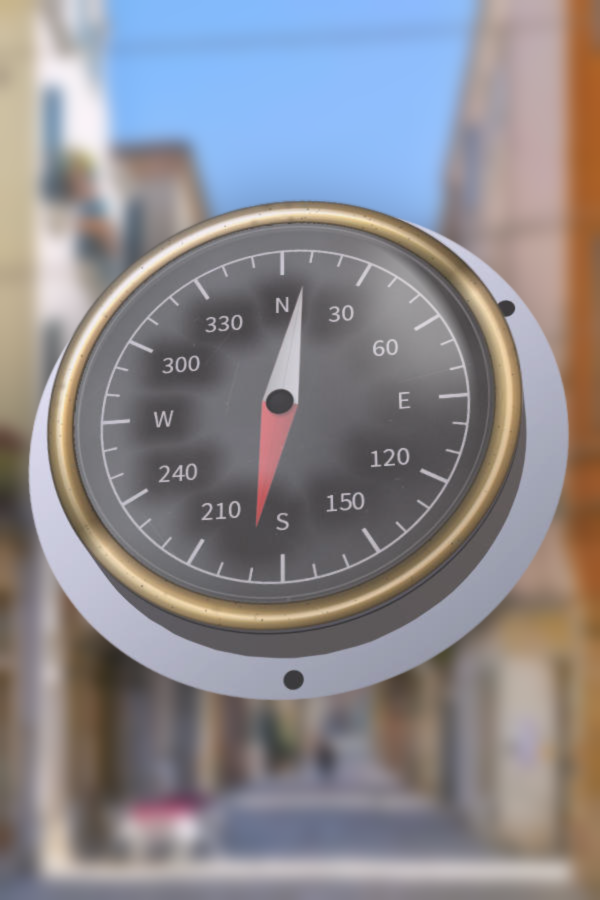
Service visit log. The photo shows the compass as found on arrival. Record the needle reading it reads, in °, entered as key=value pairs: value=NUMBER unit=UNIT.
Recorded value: value=190 unit=°
